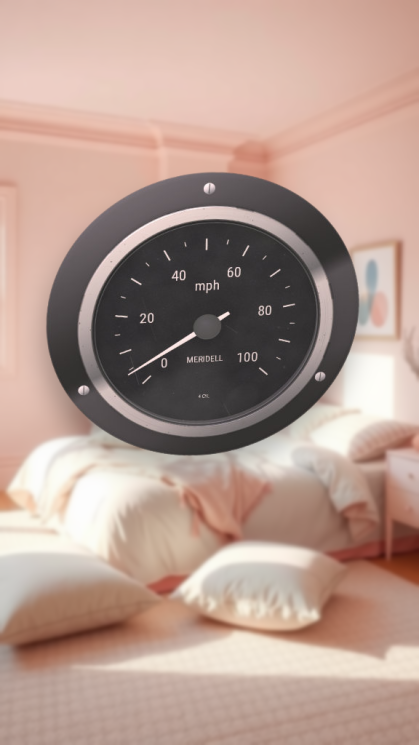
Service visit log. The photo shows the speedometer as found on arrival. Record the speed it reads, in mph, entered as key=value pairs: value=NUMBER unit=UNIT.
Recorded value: value=5 unit=mph
